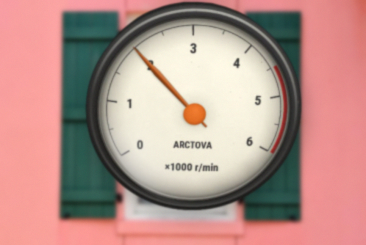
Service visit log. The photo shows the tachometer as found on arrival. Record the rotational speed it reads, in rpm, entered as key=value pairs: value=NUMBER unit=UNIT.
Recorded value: value=2000 unit=rpm
